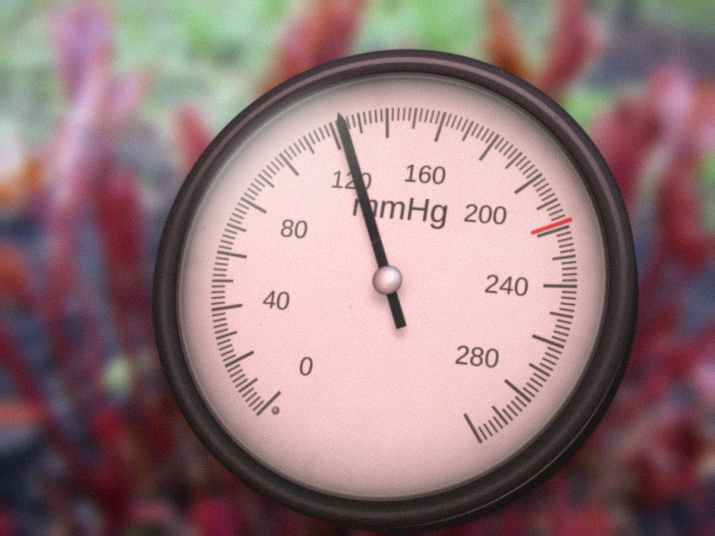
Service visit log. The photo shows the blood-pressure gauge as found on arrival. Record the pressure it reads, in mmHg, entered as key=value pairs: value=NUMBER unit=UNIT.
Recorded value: value=124 unit=mmHg
